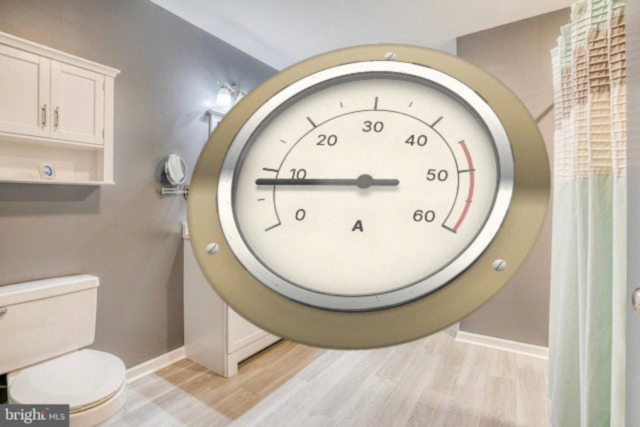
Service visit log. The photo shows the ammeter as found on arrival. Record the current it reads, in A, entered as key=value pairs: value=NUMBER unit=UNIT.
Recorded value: value=7.5 unit=A
